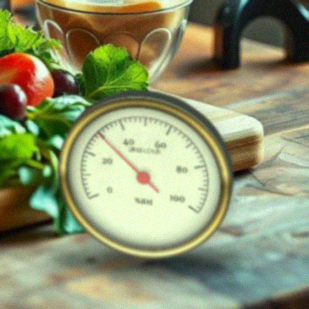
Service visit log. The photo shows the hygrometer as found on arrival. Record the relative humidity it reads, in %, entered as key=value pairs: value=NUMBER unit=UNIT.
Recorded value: value=30 unit=%
